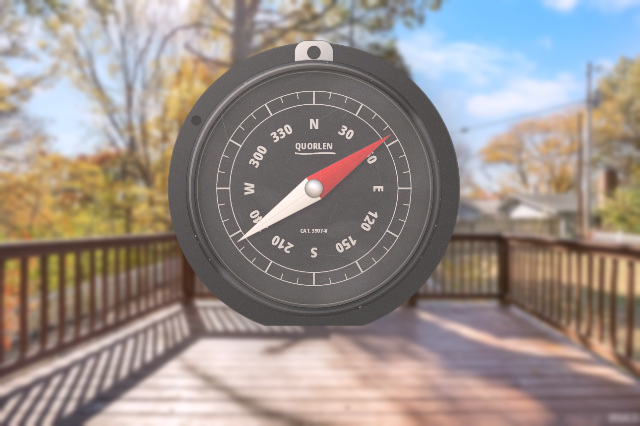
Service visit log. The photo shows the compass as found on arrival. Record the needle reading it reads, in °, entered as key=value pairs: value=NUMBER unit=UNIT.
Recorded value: value=55 unit=°
